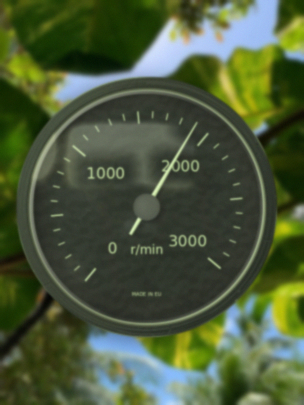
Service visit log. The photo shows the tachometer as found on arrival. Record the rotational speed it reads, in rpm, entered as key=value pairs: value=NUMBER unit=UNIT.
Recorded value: value=1900 unit=rpm
